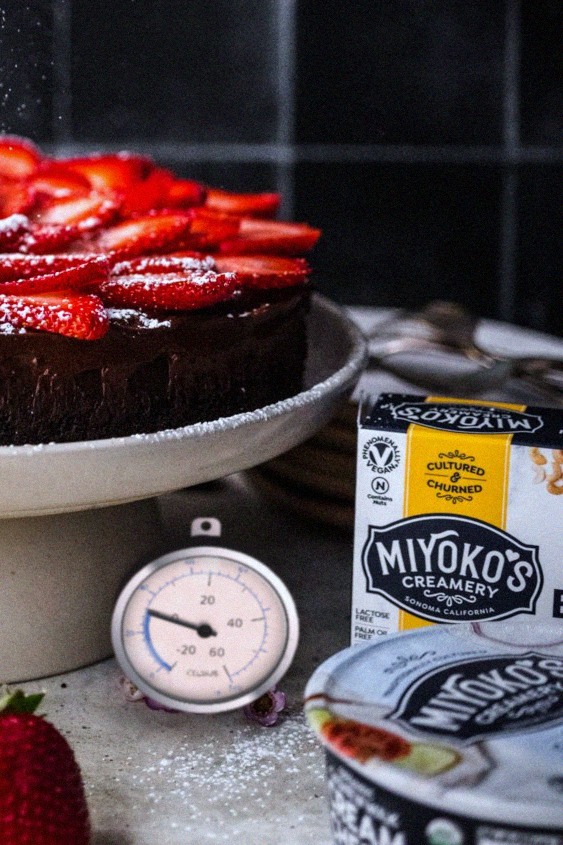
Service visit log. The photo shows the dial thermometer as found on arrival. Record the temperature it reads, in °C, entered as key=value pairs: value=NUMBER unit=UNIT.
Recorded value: value=0 unit=°C
